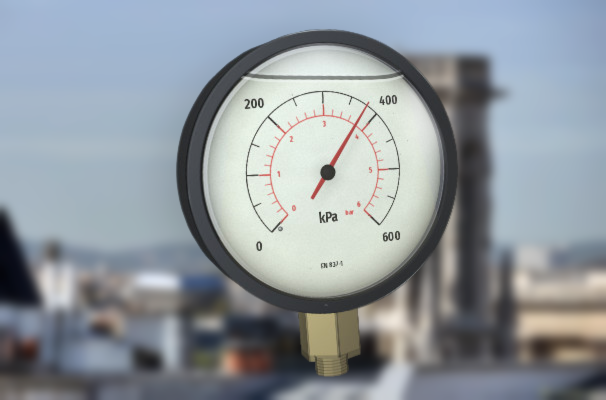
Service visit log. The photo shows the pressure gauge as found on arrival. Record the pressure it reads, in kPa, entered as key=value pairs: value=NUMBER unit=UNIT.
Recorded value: value=375 unit=kPa
